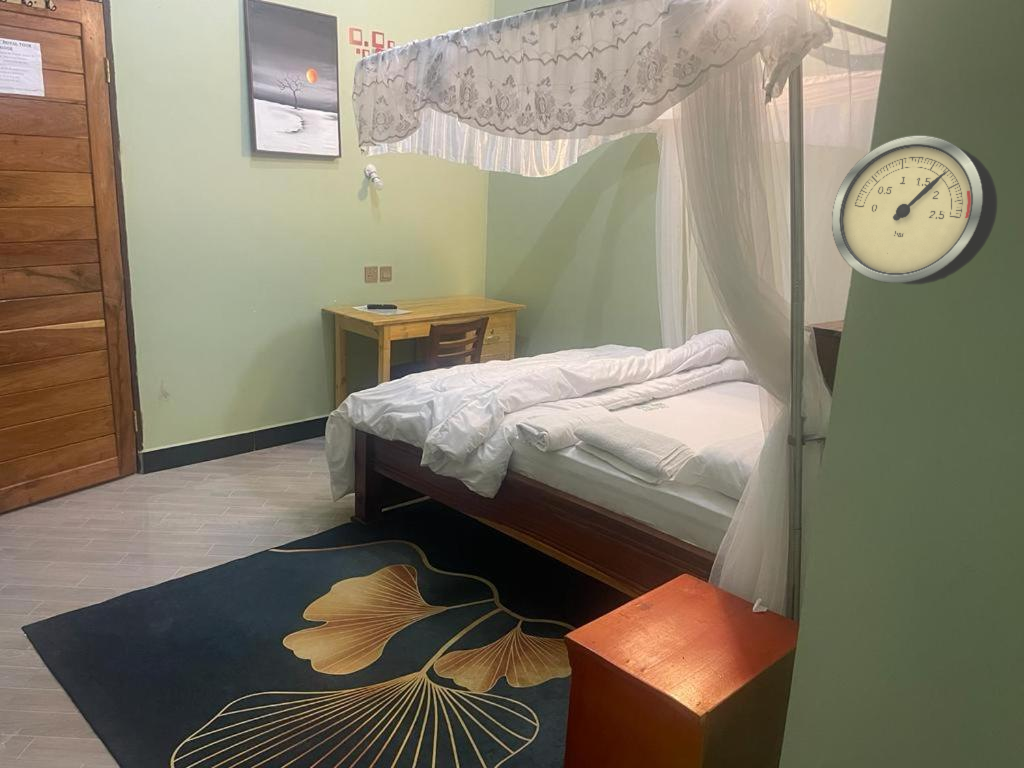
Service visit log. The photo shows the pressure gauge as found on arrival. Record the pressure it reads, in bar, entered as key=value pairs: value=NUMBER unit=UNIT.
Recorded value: value=1.75 unit=bar
